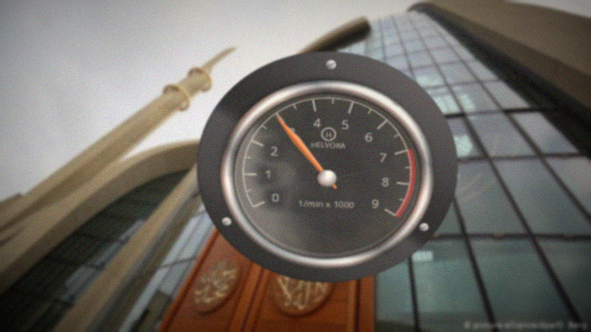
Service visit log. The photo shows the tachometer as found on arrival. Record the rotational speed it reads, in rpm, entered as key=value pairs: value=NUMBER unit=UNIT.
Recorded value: value=3000 unit=rpm
